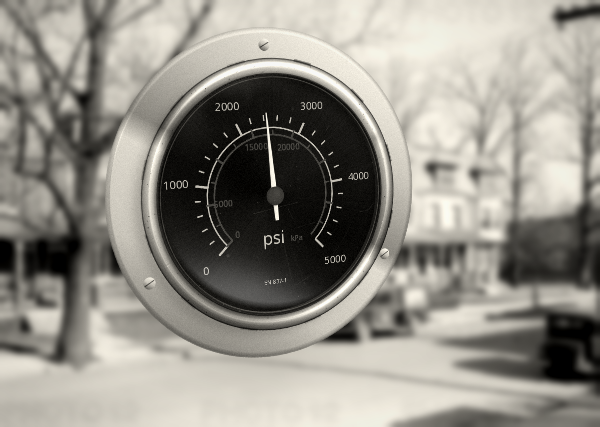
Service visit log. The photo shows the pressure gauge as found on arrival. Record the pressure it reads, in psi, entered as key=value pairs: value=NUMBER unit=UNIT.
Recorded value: value=2400 unit=psi
